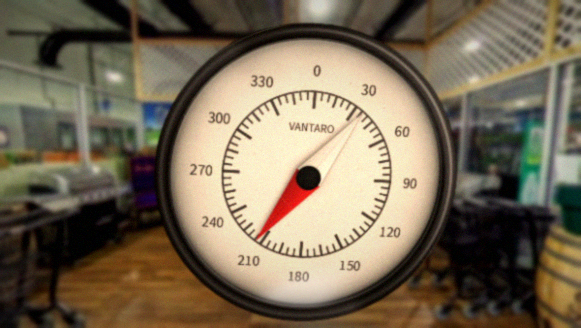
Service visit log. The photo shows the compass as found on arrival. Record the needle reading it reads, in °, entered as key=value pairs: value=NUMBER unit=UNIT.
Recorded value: value=215 unit=°
